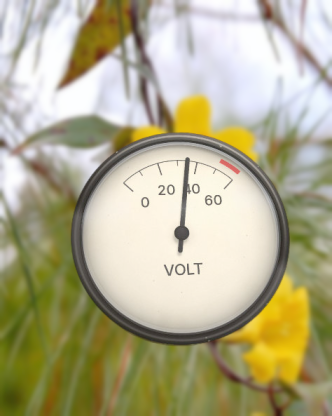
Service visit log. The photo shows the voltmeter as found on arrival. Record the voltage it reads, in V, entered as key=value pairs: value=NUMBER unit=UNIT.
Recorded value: value=35 unit=V
